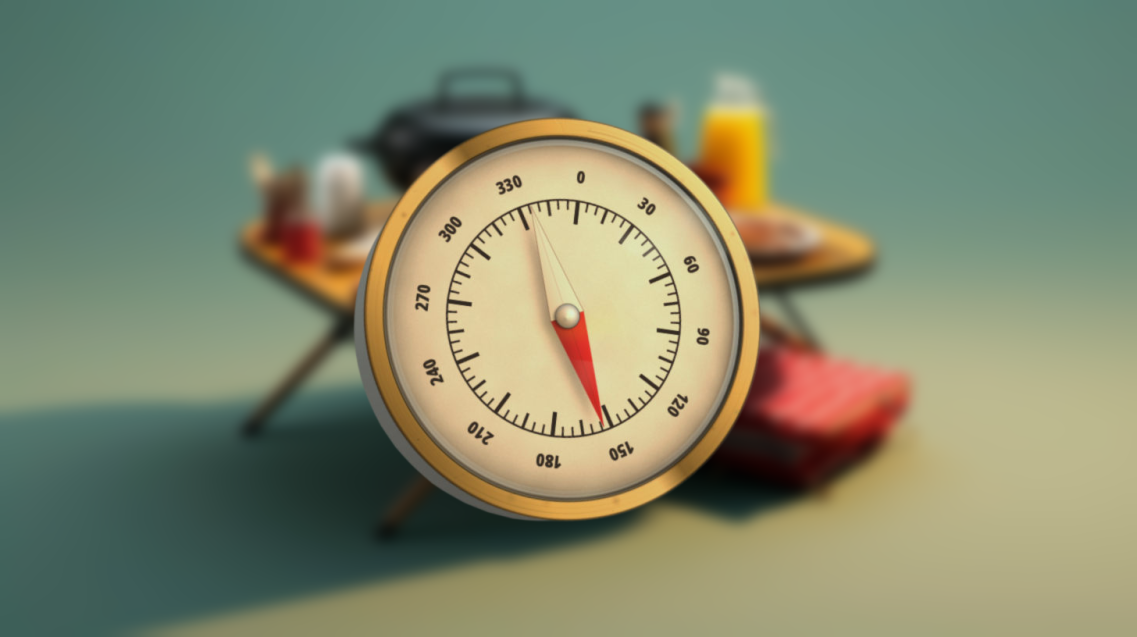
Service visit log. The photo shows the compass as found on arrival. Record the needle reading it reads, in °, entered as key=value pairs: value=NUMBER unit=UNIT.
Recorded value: value=155 unit=°
